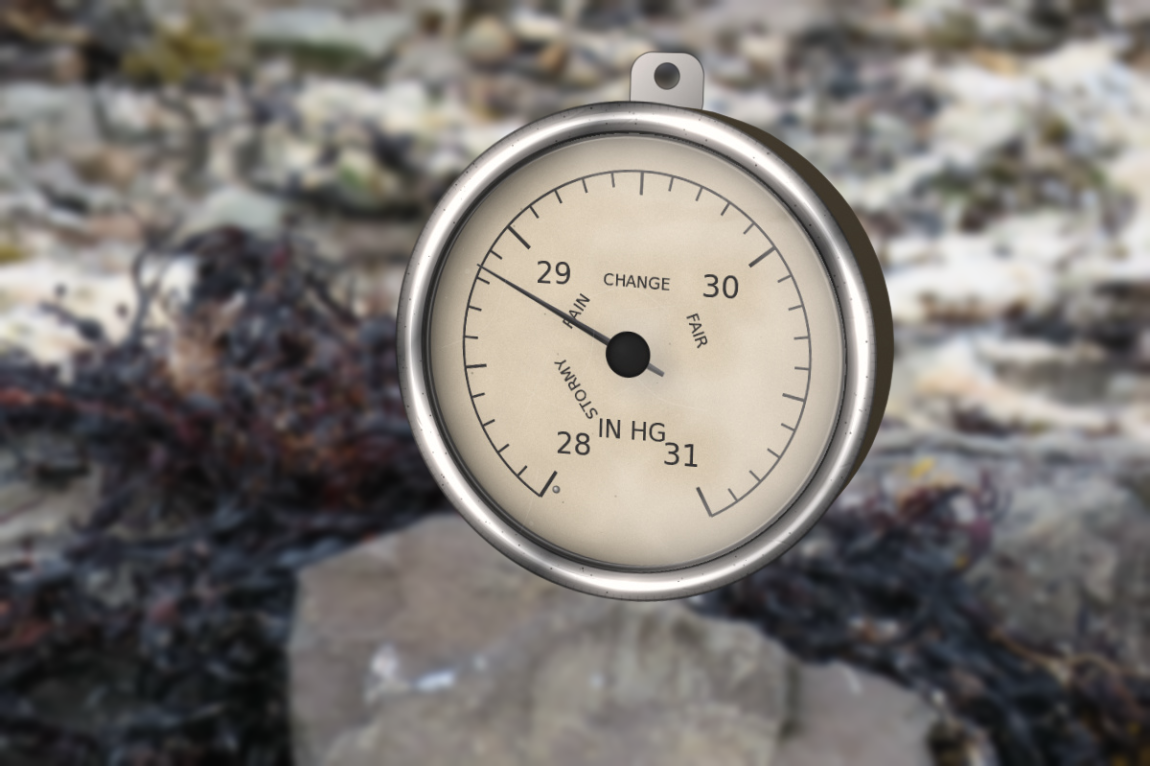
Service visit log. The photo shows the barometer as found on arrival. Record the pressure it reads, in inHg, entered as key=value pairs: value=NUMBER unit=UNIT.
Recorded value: value=28.85 unit=inHg
